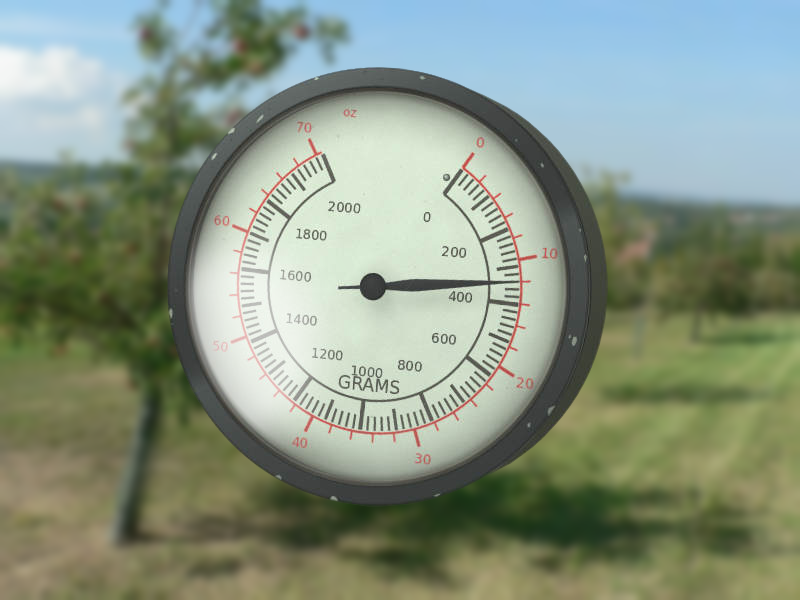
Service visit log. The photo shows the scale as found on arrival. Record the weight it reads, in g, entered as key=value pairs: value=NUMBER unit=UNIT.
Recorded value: value=340 unit=g
